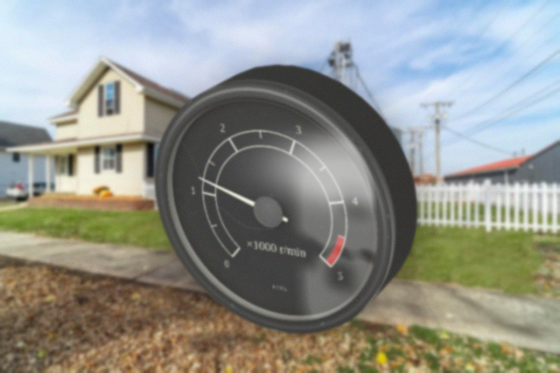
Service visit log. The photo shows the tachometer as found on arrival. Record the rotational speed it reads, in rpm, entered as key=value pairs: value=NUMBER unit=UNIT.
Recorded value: value=1250 unit=rpm
